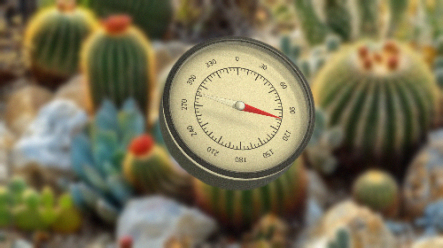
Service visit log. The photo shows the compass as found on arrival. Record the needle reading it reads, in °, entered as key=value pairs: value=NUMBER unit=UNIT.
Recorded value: value=105 unit=°
